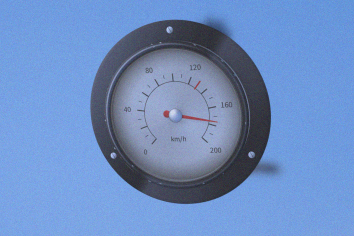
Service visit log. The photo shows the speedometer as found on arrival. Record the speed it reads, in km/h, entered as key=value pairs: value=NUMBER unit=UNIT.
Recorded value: value=175 unit=km/h
